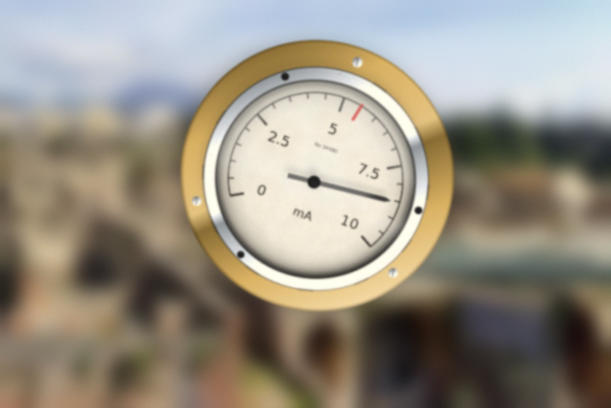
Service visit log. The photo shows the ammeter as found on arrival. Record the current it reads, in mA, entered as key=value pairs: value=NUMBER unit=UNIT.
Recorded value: value=8.5 unit=mA
